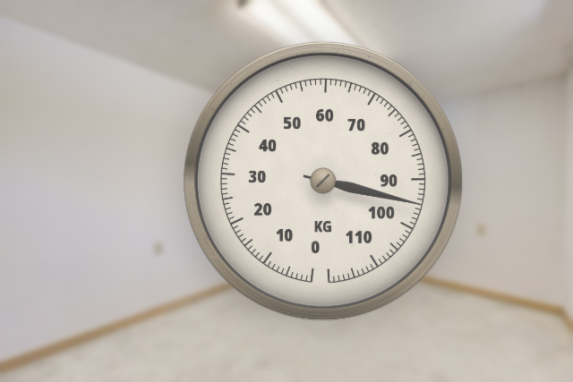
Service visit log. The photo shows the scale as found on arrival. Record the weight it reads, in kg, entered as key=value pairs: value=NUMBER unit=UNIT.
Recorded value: value=95 unit=kg
